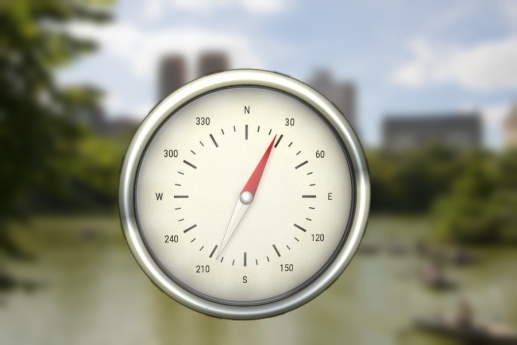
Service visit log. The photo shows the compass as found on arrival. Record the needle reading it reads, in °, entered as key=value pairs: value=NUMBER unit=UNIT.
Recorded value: value=25 unit=°
